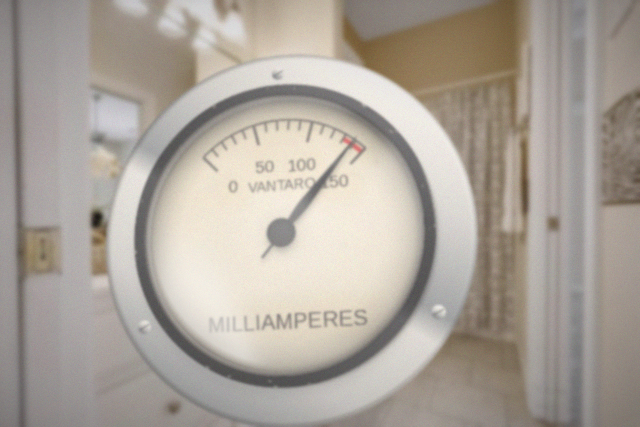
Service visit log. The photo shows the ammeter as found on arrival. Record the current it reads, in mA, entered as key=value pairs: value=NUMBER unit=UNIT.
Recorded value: value=140 unit=mA
